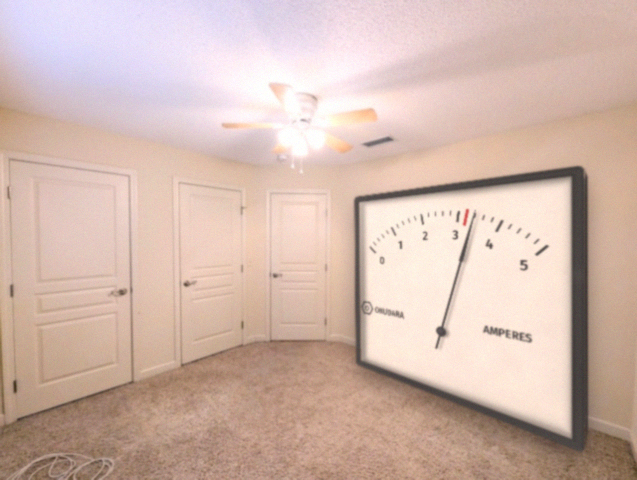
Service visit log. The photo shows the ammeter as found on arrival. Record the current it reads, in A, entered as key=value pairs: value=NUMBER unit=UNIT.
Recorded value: value=3.4 unit=A
